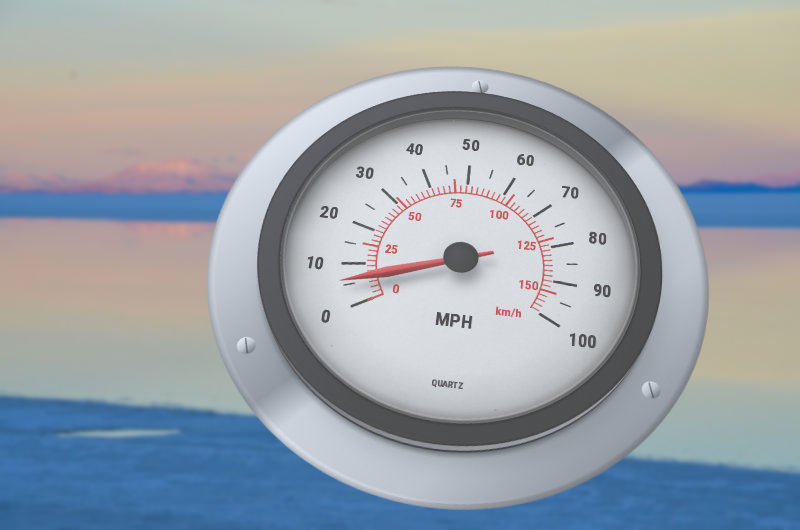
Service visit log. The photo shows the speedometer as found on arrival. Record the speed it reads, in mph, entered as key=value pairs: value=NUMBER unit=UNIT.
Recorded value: value=5 unit=mph
